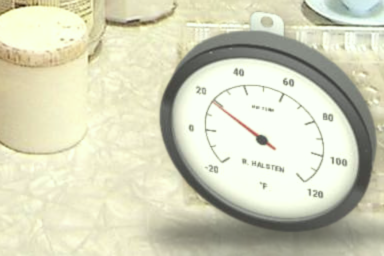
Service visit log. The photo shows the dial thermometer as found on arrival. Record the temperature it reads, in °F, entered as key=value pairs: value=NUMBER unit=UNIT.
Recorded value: value=20 unit=°F
